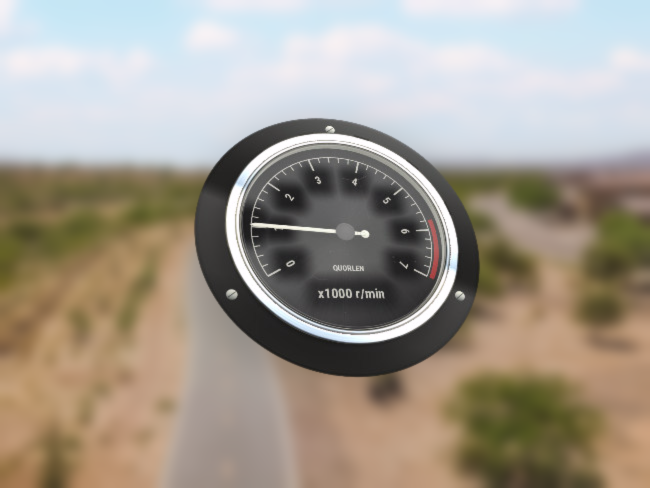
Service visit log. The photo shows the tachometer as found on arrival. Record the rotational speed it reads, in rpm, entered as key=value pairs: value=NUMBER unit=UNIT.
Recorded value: value=1000 unit=rpm
